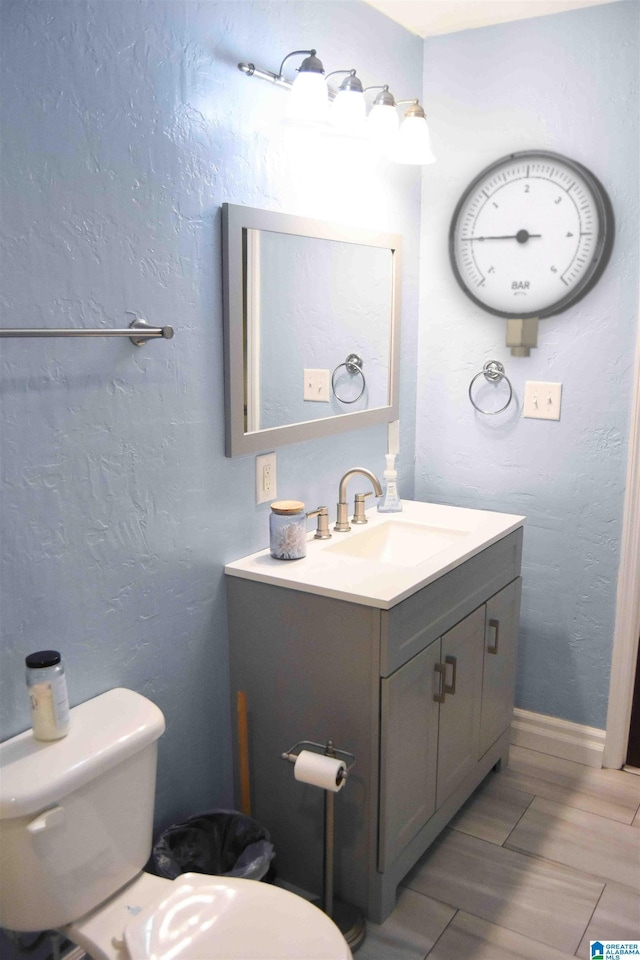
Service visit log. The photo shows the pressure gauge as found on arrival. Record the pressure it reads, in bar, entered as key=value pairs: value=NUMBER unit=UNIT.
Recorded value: value=0 unit=bar
